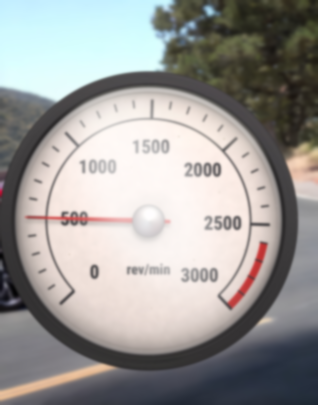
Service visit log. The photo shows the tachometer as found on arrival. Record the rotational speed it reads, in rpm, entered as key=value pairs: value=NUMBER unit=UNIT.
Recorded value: value=500 unit=rpm
